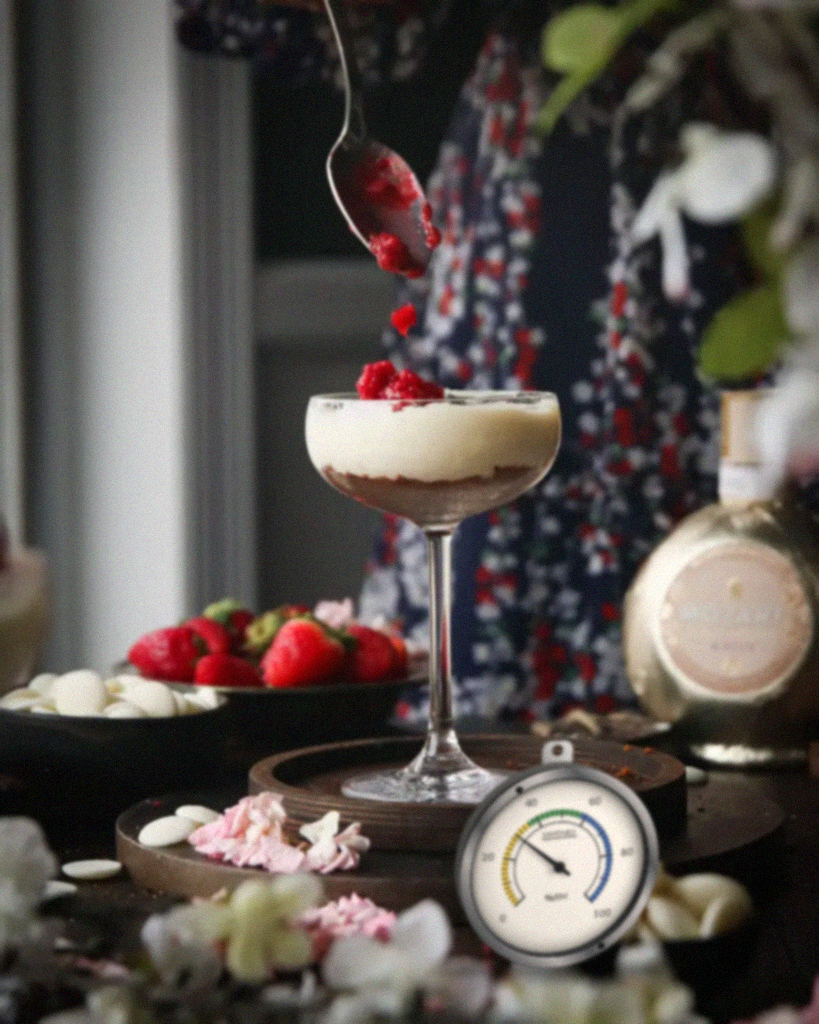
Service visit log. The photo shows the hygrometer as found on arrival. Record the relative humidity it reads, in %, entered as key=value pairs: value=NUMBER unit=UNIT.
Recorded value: value=30 unit=%
